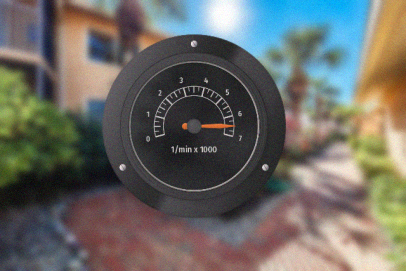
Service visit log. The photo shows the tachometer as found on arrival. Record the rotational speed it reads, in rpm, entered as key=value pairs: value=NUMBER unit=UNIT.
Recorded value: value=6500 unit=rpm
